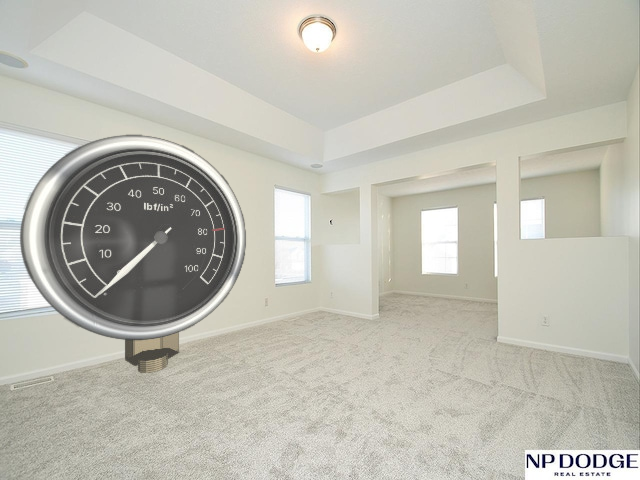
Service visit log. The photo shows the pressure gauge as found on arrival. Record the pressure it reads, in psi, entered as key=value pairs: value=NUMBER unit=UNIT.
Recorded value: value=0 unit=psi
